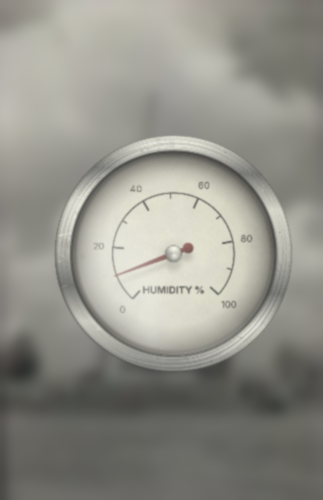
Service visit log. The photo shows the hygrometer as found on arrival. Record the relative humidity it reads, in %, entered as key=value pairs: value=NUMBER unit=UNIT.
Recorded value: value=10 unit=%
